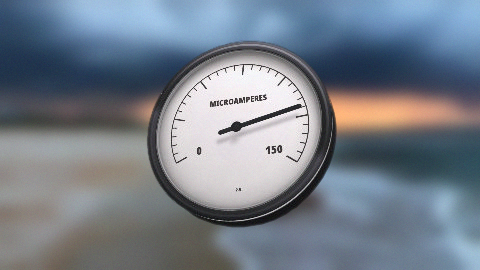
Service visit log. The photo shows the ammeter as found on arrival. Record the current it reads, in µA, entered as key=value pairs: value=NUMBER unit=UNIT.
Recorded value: value=120 unit=µA
